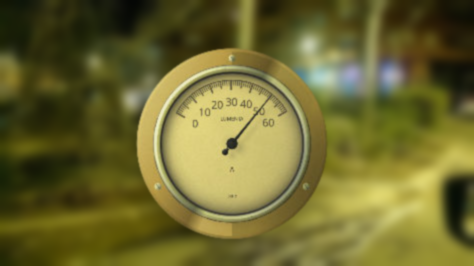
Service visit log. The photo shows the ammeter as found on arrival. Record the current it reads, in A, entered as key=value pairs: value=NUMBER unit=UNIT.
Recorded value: value=50 unit=A
